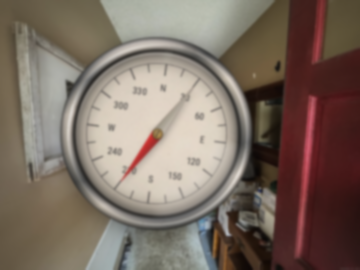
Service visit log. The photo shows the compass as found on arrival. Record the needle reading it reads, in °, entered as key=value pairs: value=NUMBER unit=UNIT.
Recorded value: value=210 unit=°
